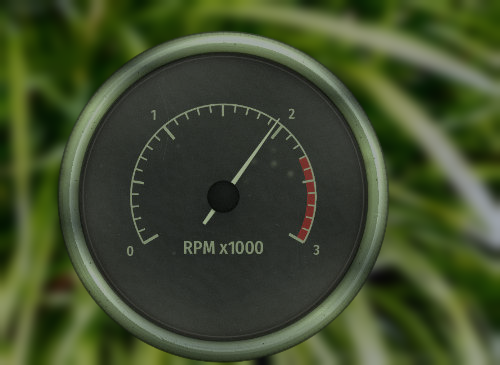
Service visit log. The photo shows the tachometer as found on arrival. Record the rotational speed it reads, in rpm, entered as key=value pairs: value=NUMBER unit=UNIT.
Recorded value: value=1950 unit=rpm
